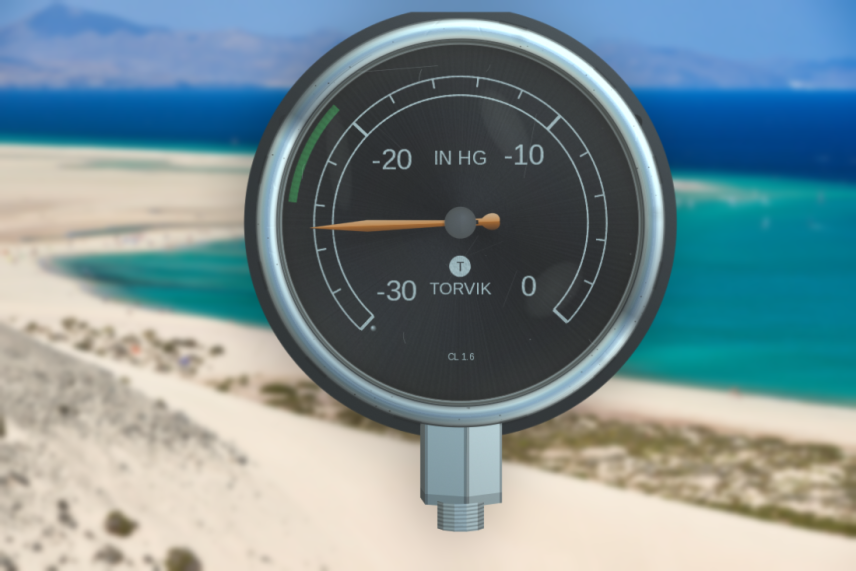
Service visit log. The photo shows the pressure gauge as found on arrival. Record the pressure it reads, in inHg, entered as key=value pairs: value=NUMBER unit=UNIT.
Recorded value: value=-25 unit=inHg
